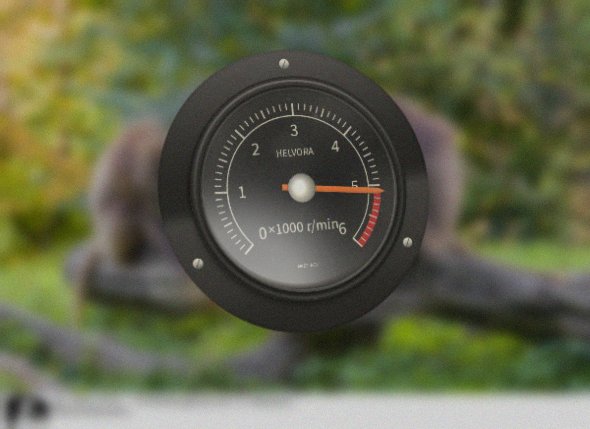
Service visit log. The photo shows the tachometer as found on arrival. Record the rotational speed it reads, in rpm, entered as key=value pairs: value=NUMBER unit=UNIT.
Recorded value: value=5100 unit=rpm
